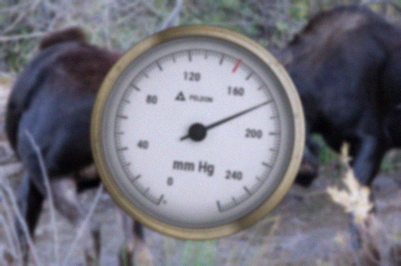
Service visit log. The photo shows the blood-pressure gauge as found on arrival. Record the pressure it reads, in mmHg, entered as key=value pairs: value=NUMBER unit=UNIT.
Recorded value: value=180 unit=mmHg
